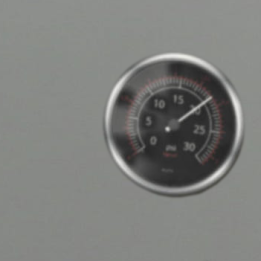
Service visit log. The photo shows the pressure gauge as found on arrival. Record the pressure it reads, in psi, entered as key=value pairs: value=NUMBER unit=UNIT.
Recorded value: value=20 unit=psi
